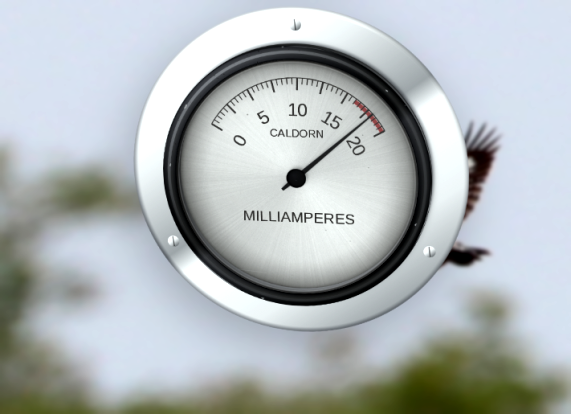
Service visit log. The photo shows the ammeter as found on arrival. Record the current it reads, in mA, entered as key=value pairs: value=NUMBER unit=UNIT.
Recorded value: value=18 unit=mA
